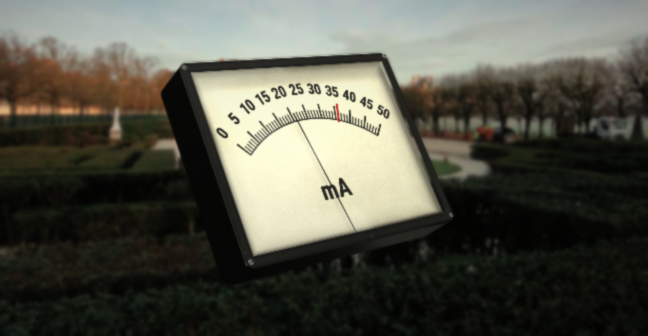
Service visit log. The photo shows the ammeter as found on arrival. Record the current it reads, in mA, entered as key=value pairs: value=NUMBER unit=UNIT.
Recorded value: value=20 unit=mA
